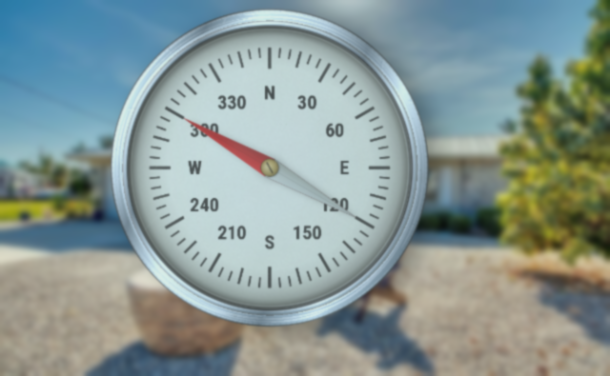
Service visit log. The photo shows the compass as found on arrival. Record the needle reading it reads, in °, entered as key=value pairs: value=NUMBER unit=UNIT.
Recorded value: value=300 unit=°
